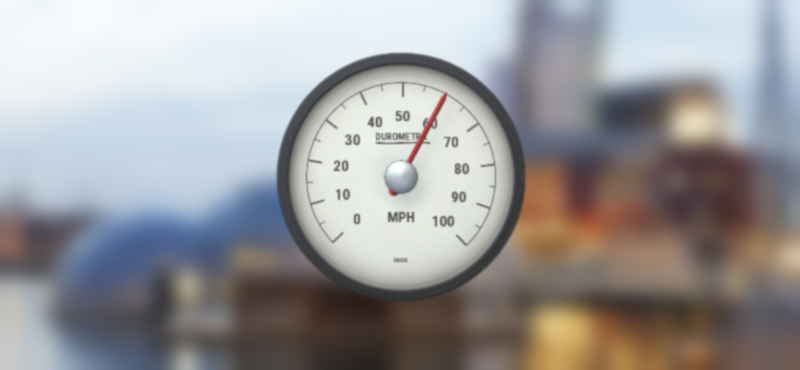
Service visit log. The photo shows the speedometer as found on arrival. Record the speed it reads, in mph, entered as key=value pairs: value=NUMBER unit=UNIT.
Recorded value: value=60 unit=mph
